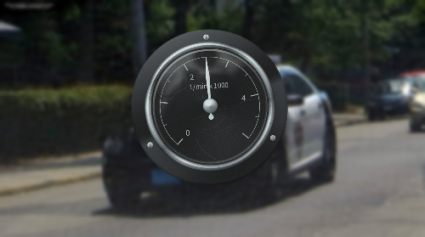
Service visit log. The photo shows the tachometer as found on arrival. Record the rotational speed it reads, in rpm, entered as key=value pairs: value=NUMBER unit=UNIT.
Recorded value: value=2500 unit=rpm
